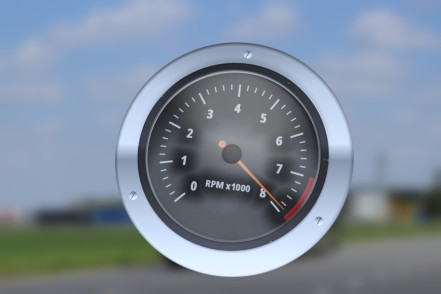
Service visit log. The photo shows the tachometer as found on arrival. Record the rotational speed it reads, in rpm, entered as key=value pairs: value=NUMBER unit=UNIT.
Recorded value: value=7900 unit=rpm
